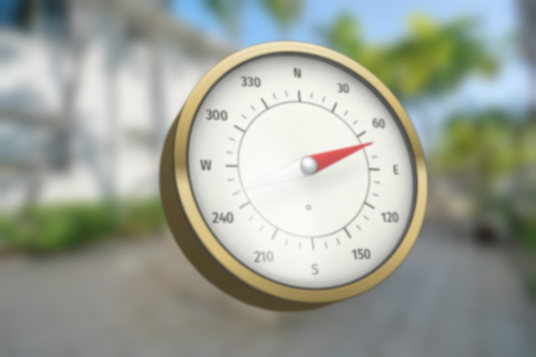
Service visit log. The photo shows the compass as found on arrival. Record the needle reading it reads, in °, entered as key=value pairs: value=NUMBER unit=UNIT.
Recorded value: value=70 unit=°
